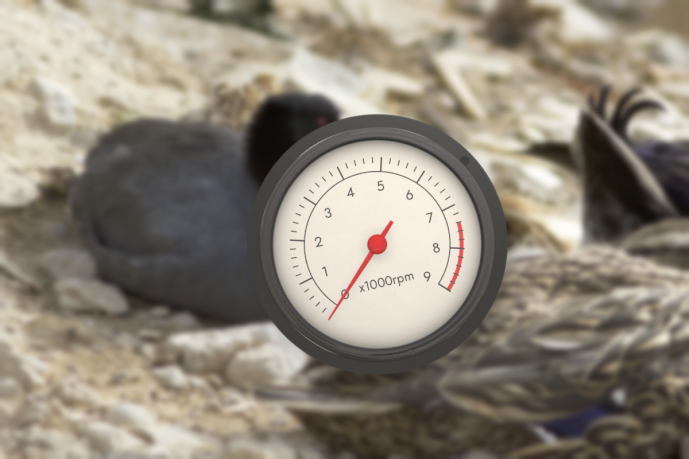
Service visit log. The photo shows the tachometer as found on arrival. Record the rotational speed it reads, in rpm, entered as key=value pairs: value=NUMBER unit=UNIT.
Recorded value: value=0 unit=rpm
